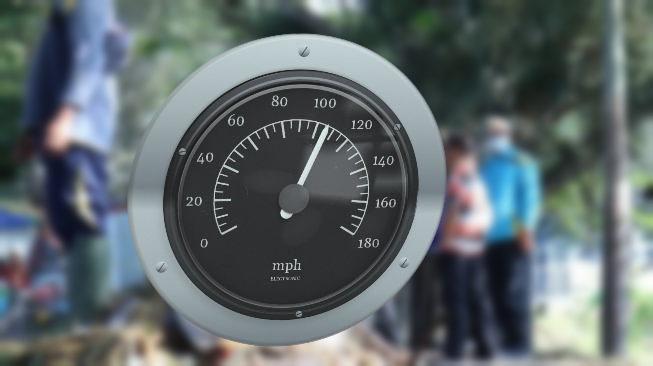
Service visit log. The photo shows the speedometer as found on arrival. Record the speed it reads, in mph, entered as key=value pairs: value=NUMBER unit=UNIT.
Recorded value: value=105 unit=mph
